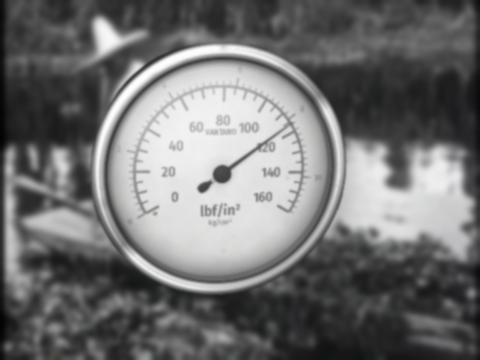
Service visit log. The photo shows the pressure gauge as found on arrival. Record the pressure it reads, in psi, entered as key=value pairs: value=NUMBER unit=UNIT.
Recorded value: value=115 unit=psi
